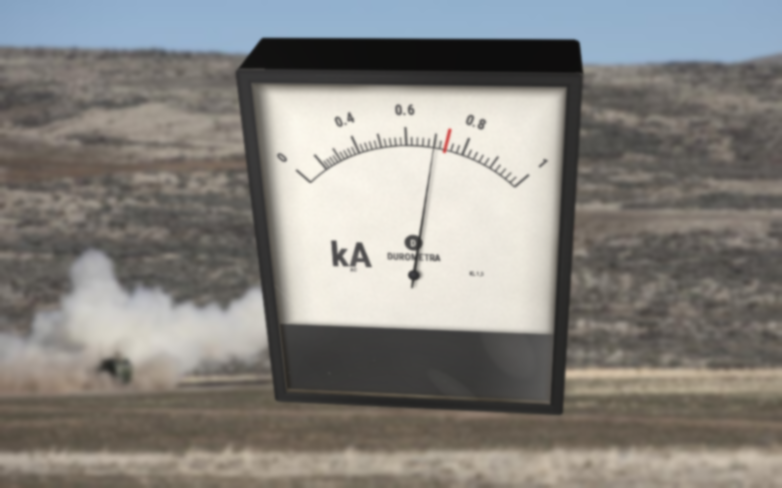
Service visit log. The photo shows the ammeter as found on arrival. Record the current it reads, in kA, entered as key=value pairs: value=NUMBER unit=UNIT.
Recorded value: value=0.7 unit=kA
